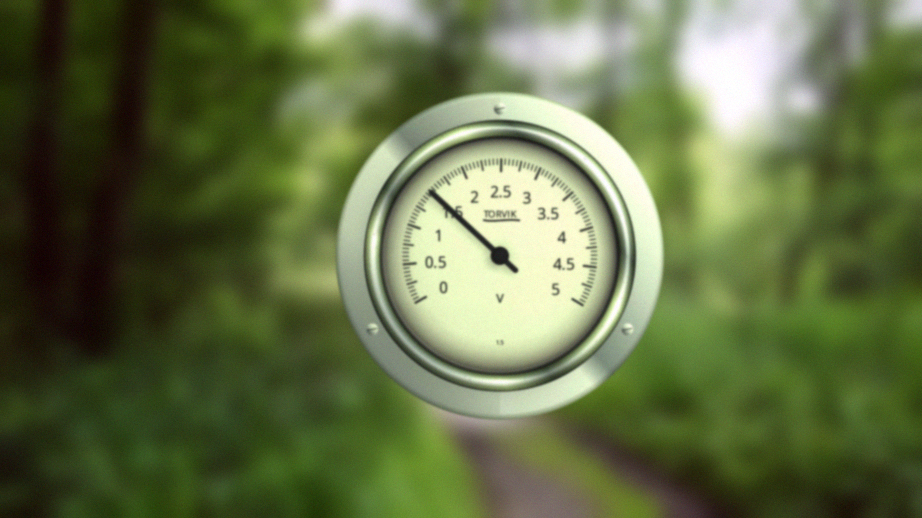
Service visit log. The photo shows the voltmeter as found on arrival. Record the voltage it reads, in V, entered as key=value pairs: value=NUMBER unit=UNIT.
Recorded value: value=1.5 unit=V
